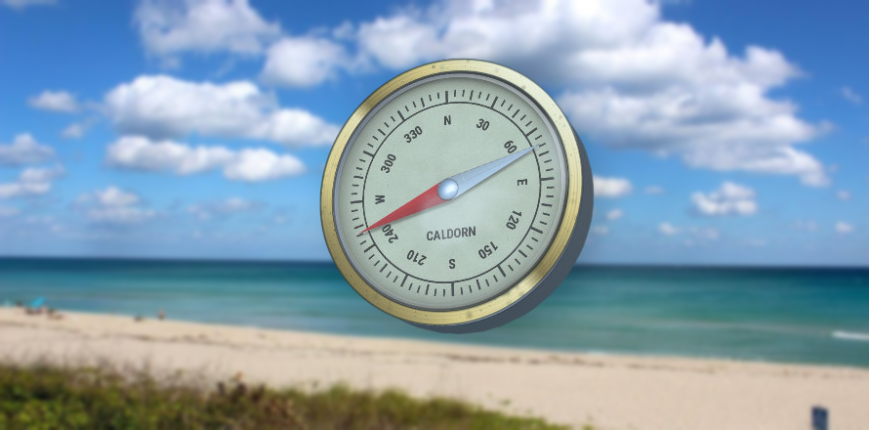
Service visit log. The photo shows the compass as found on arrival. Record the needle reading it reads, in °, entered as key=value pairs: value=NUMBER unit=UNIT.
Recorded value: value=250 unit=°
